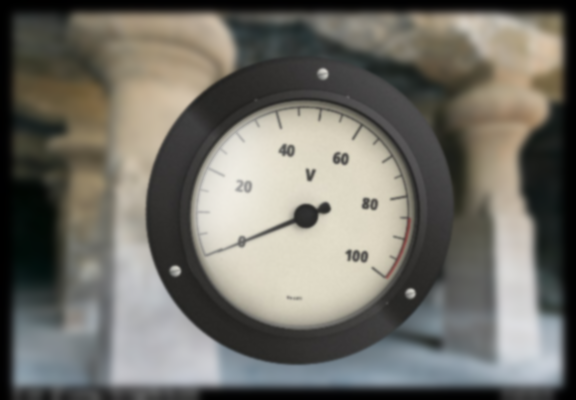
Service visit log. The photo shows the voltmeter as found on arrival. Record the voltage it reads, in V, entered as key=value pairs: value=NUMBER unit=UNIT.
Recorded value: value=0 unit=V
